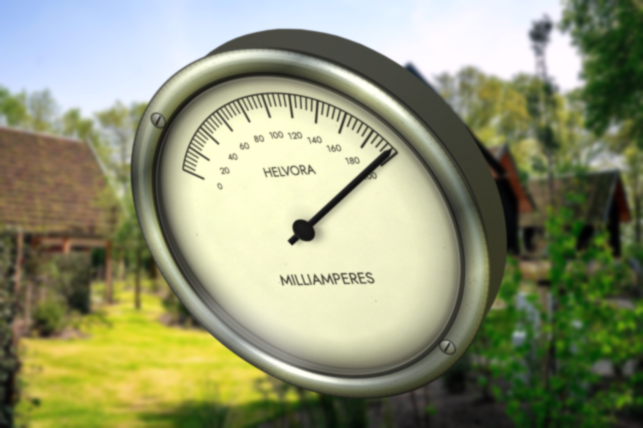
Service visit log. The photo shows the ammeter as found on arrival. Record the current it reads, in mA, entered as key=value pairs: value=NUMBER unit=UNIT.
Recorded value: value=196 unit=mA
